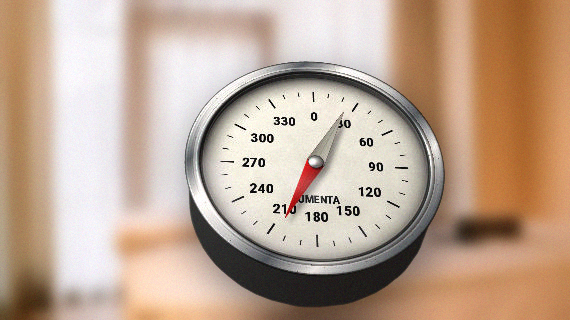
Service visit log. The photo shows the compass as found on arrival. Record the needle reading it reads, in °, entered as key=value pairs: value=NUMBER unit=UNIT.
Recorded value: value=205 unit=°
